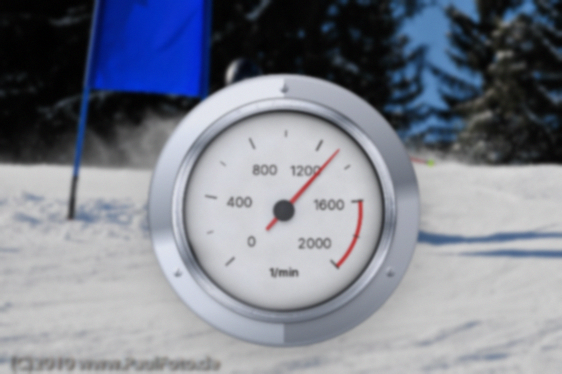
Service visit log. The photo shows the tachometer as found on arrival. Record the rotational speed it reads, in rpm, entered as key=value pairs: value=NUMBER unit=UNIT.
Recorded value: value=1300 unit=rpm
